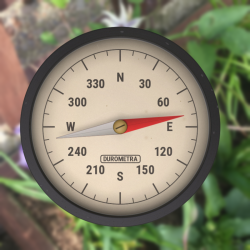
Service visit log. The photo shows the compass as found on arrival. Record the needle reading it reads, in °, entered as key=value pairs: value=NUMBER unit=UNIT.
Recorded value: value=80 unit=°
